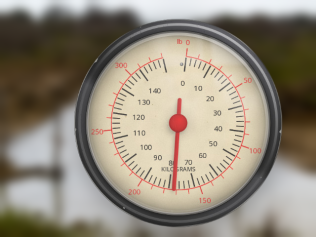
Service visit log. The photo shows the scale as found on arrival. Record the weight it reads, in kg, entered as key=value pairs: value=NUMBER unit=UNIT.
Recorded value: value=78 unit=kg
